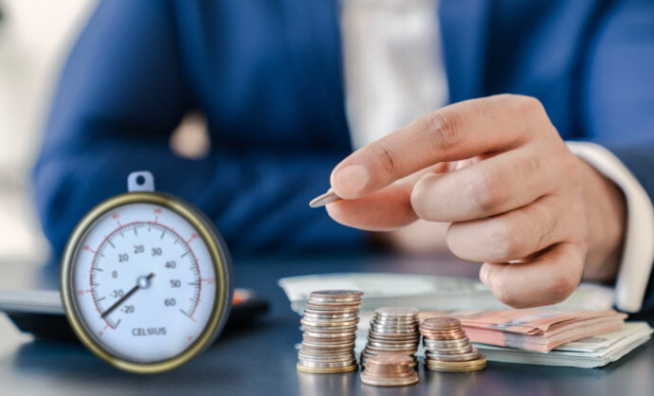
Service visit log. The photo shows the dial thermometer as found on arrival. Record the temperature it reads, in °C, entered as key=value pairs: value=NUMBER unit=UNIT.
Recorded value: value=-15 unit=°C
